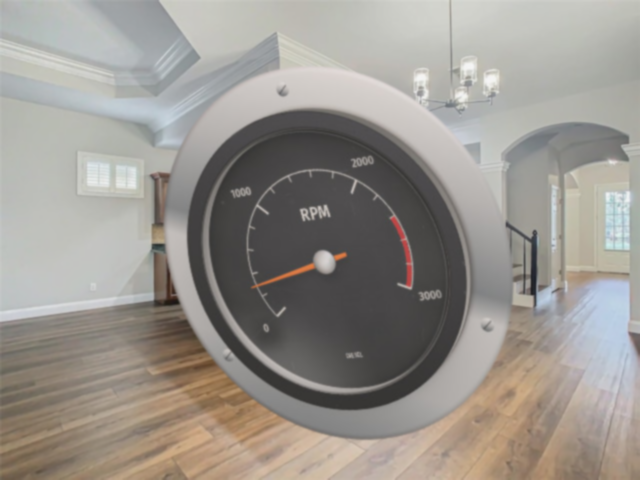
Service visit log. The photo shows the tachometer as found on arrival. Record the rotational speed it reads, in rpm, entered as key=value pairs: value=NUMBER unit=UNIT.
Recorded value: value=300 unit=rpm
